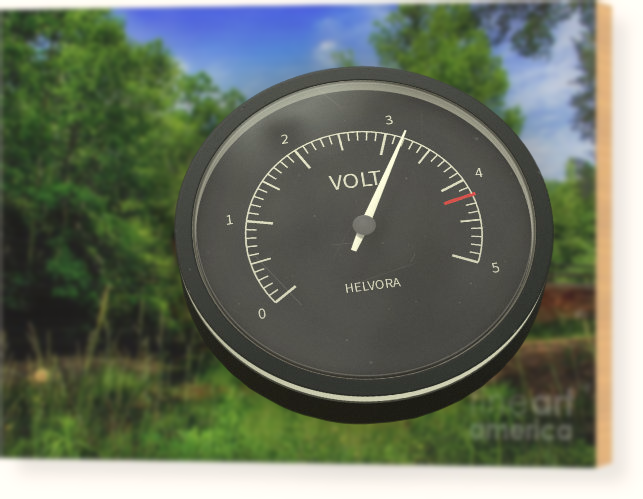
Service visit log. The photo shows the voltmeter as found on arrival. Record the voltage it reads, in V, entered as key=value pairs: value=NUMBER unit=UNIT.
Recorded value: value=3.2 unit=V
